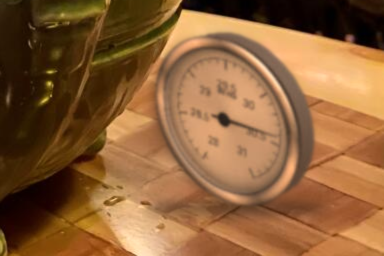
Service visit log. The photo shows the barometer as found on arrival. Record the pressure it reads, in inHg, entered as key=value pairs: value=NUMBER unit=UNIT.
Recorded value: value=30.4 unit=inHg
